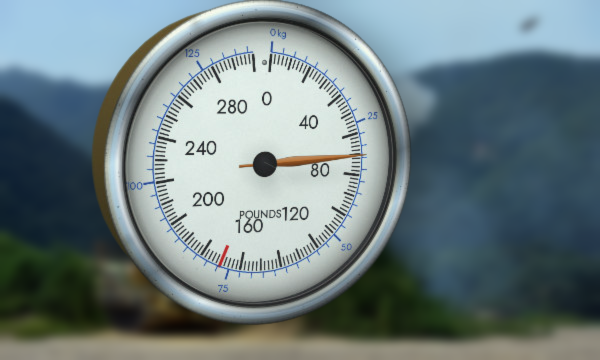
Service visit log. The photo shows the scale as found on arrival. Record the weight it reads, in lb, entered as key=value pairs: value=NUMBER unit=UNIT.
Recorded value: value=70 unit=lb
